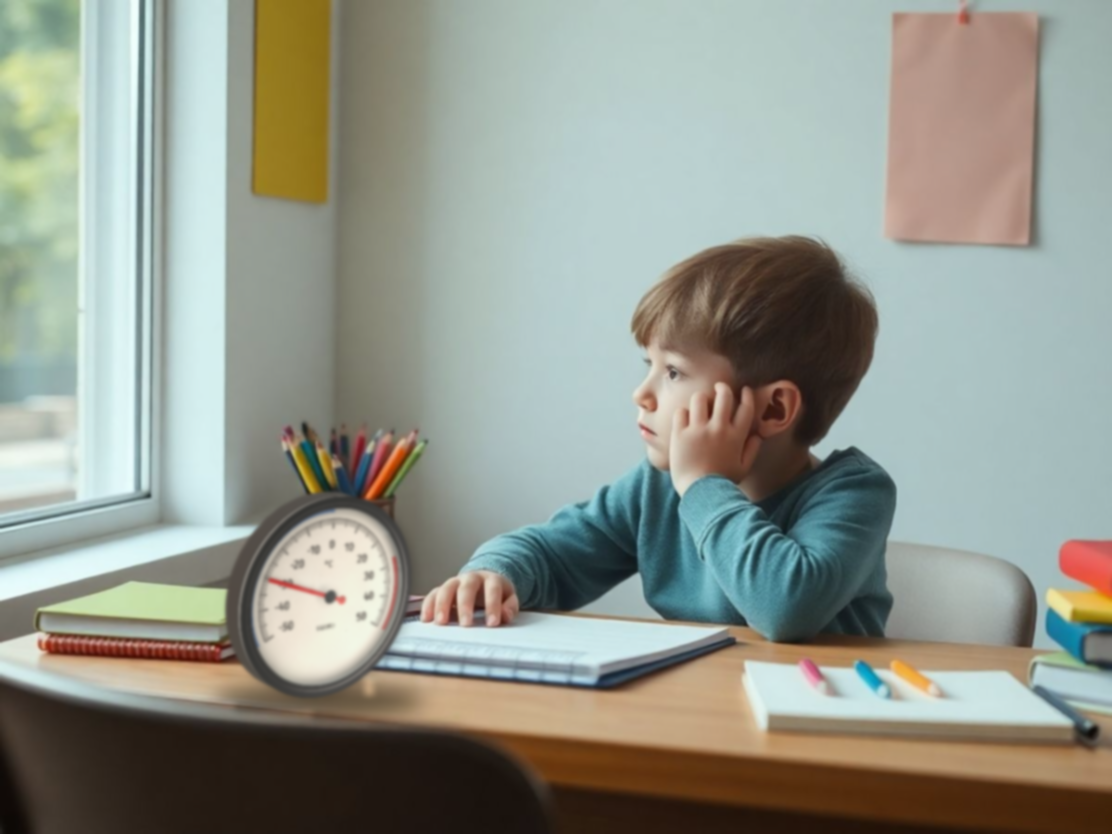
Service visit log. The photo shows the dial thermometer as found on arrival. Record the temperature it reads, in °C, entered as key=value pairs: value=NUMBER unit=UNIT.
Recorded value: value=-30 unit=°C
